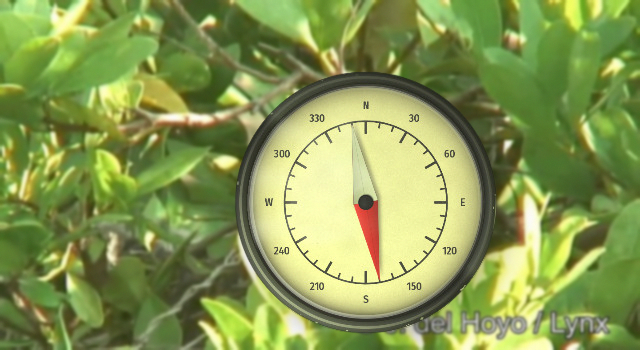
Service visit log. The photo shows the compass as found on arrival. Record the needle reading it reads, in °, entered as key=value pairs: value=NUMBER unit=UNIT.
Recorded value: value=170 unit=°
